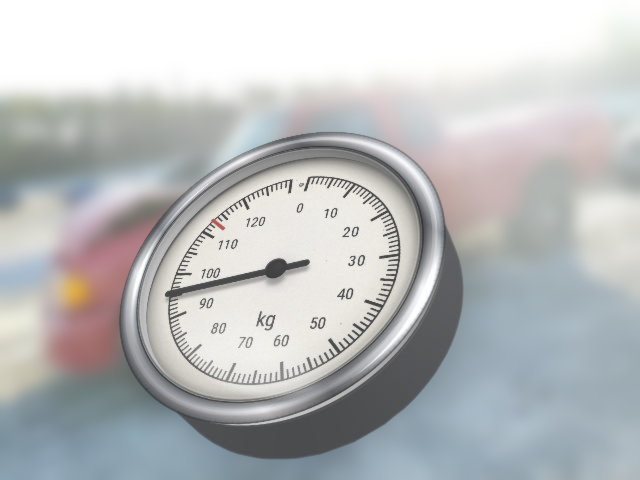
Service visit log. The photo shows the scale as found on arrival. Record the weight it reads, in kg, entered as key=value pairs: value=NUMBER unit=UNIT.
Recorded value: value=95 unit=kg
